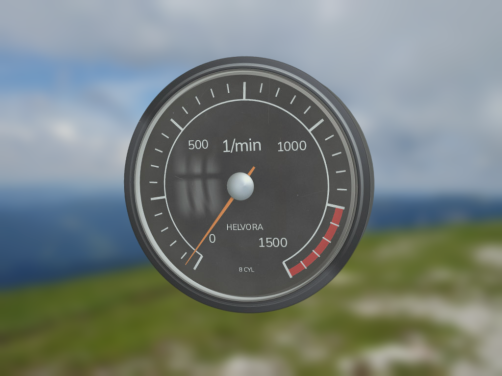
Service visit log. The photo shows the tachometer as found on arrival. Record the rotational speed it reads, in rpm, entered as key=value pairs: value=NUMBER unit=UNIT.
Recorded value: value=25 unit=rpm
